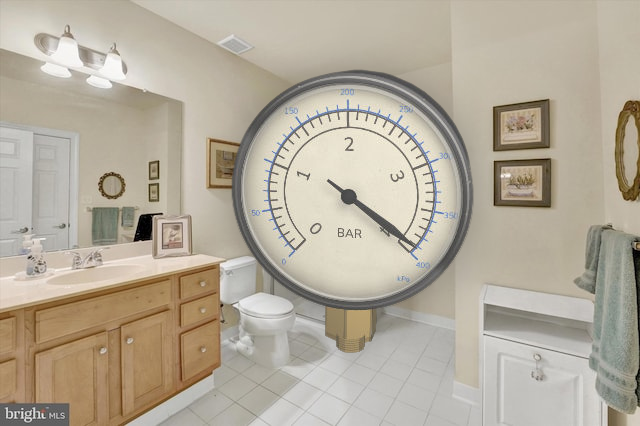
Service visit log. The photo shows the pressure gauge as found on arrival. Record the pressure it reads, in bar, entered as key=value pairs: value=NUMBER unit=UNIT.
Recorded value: value=3.9 unit=bar
